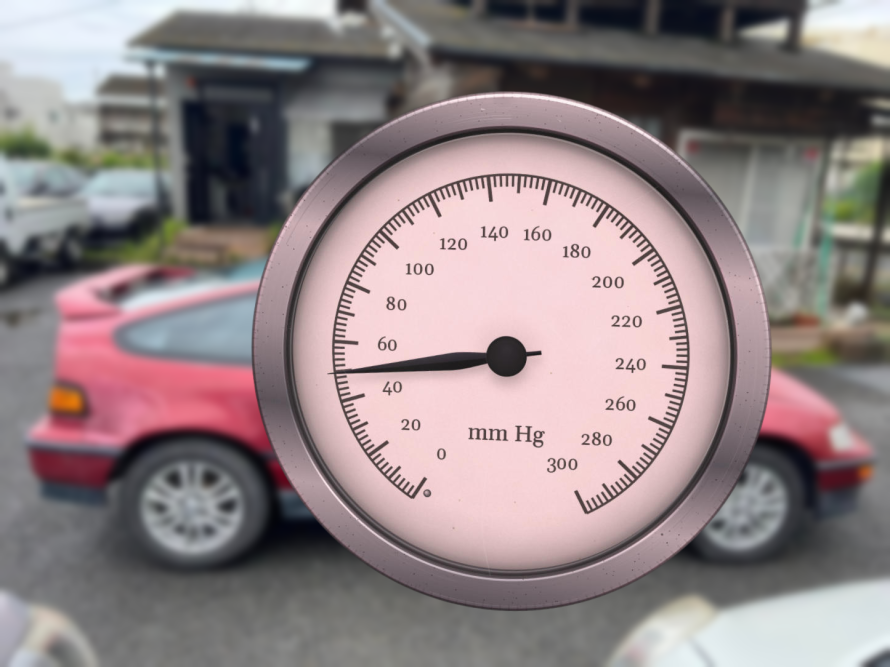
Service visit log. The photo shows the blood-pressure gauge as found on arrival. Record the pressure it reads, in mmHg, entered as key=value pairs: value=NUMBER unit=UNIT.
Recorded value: value=50 unit=mmHg
